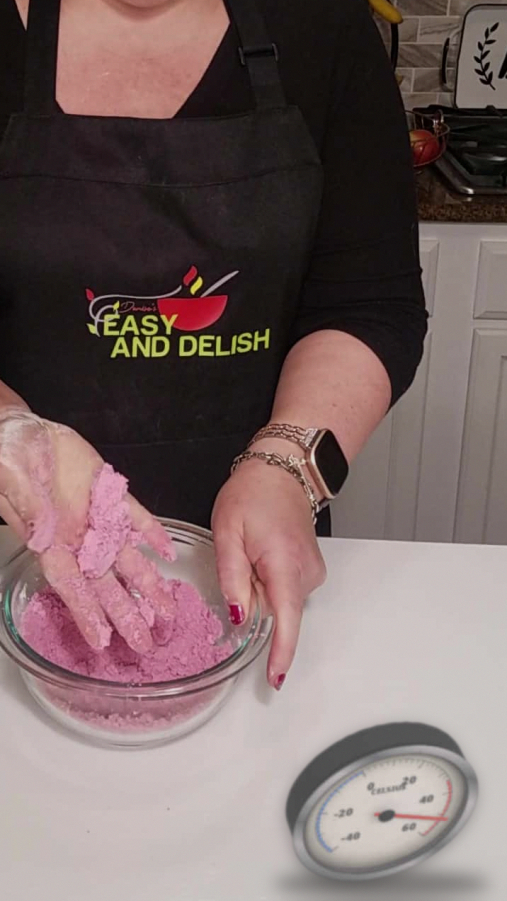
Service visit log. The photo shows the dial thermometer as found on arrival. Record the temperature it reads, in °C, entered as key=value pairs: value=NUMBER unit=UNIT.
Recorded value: value=50 unit=°C
